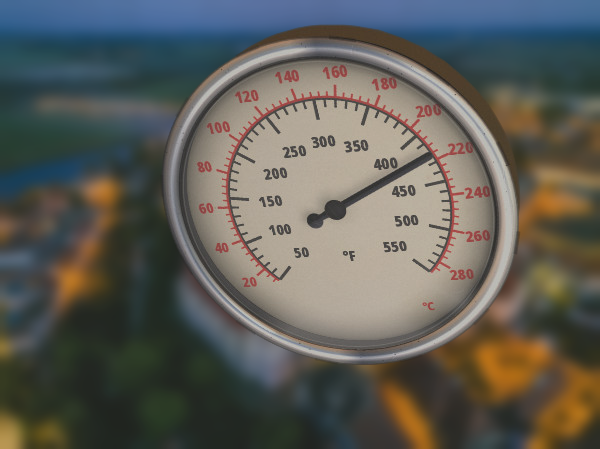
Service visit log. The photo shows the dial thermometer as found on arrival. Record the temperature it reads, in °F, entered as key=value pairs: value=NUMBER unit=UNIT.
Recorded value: value=420 unit=°F
